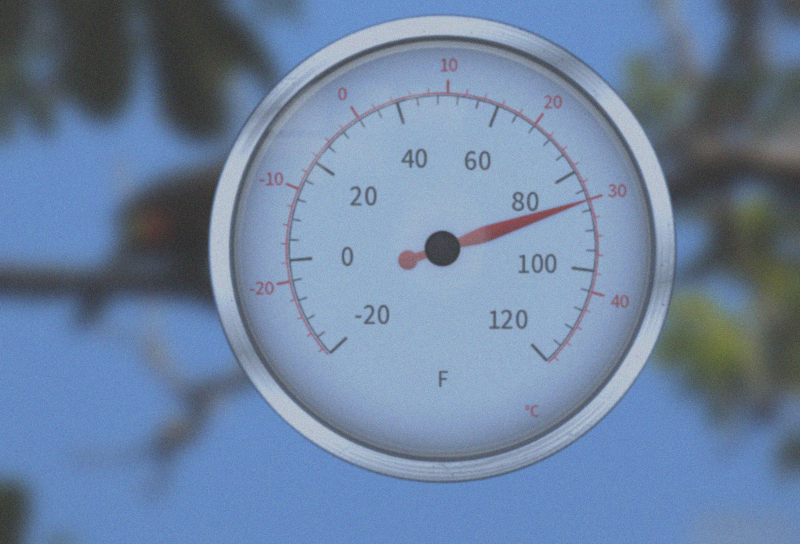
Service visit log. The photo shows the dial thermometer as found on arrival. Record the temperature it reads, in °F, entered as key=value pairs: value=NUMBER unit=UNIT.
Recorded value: value=86 unit=°F
